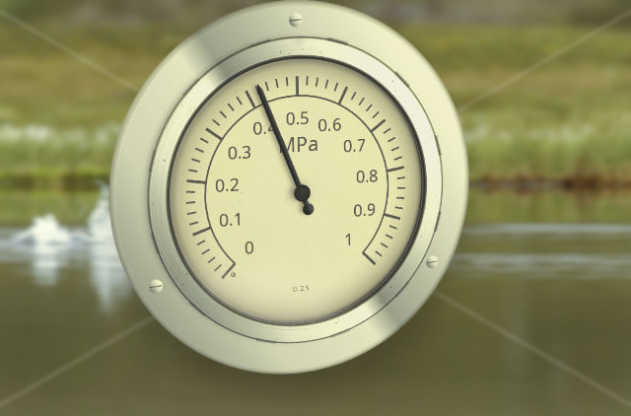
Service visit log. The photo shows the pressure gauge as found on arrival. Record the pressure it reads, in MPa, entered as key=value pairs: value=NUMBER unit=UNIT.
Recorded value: value=0.42 unit=MPa
